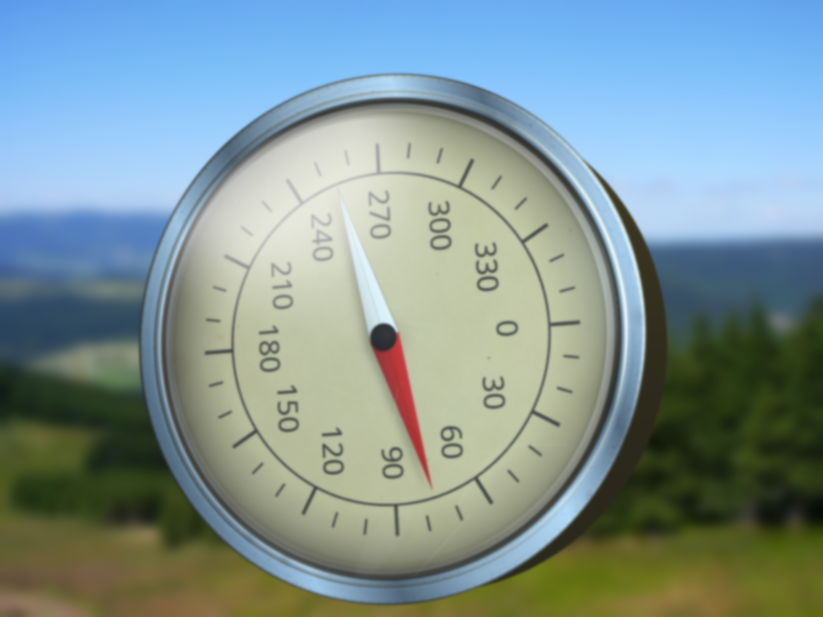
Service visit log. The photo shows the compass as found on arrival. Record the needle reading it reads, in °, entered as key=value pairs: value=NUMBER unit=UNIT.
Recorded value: value=75 unit=°
